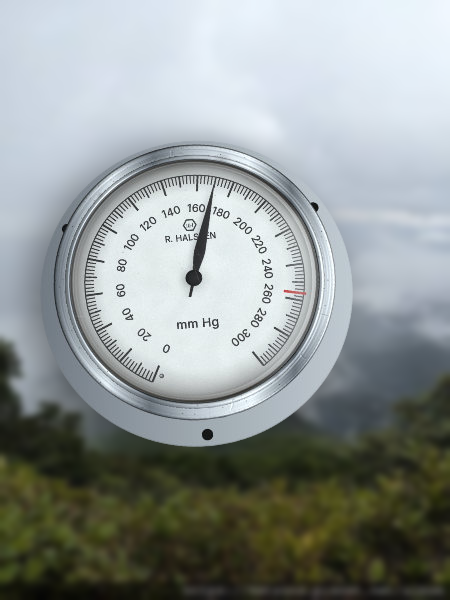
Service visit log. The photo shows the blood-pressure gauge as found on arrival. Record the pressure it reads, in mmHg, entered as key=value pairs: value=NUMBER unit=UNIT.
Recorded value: value=170 unit=mmHg
